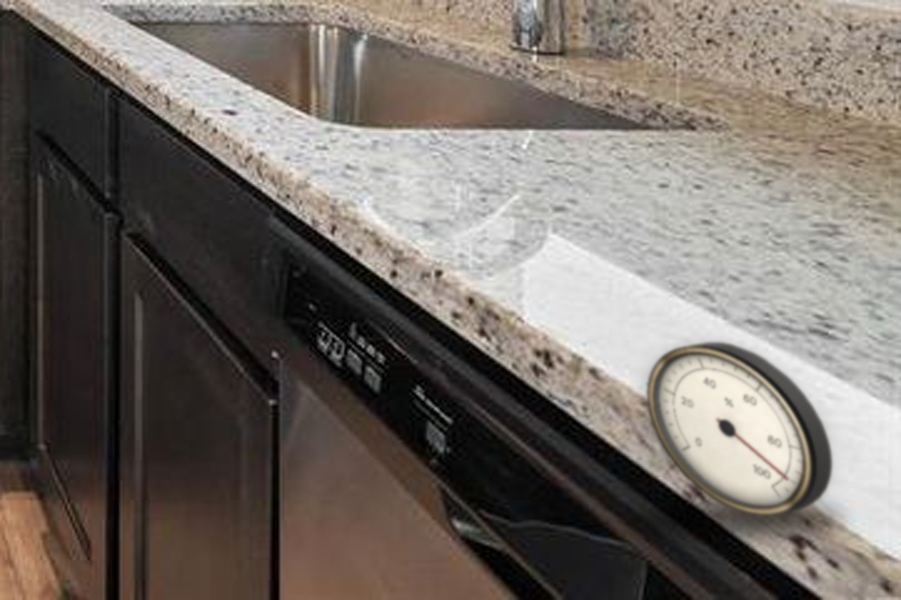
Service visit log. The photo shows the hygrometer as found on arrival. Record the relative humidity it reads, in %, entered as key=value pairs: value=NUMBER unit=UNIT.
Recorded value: value=92 unit=%
